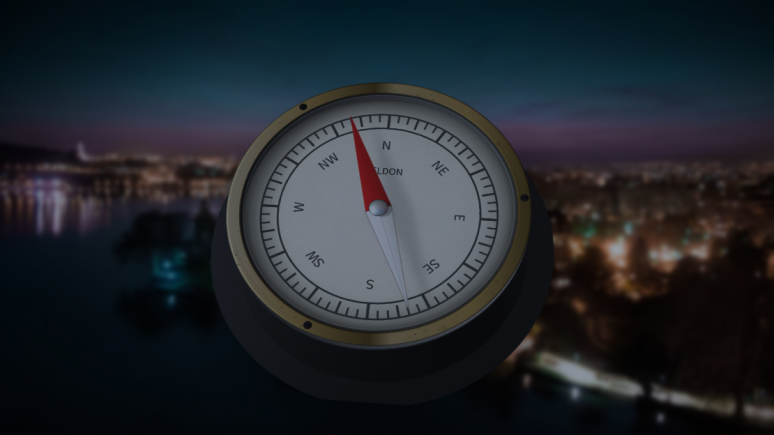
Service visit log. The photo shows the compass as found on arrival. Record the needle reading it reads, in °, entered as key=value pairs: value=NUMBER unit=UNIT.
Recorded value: value=340 unit=°
